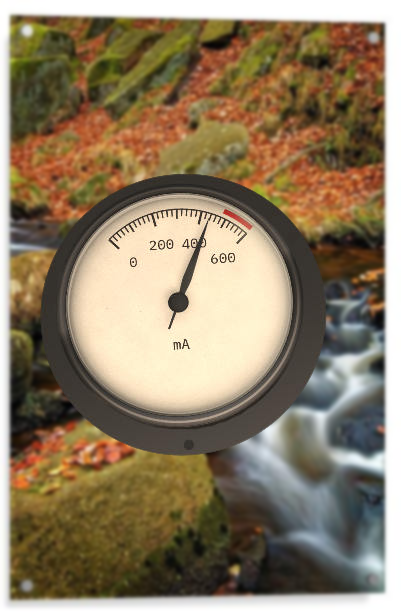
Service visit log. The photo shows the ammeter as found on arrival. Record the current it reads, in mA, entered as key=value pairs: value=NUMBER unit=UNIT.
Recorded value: value=440 unit=mA
